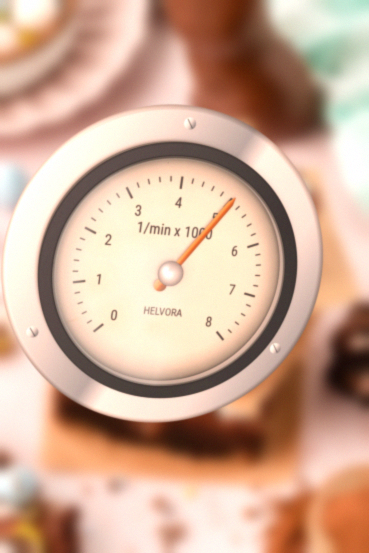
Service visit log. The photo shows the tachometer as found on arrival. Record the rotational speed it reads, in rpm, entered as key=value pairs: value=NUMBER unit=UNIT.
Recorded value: value=5000 unit=rpm
